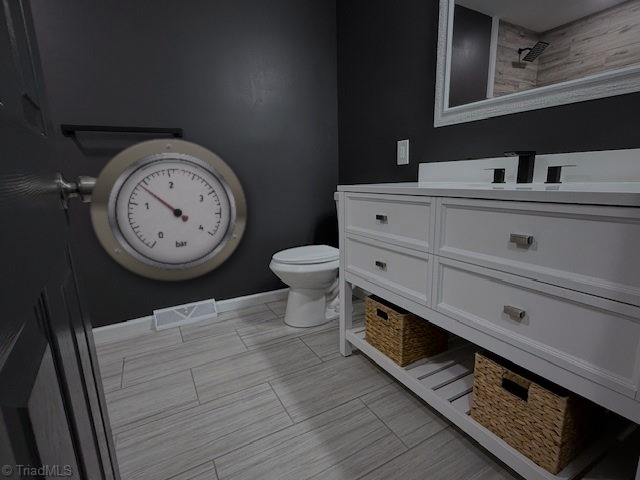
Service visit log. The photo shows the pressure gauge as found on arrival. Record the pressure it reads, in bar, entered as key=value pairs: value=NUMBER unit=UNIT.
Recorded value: value=1.4 unit=bar
